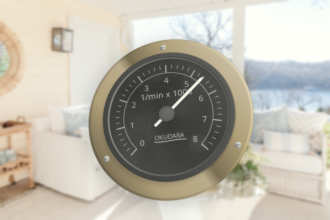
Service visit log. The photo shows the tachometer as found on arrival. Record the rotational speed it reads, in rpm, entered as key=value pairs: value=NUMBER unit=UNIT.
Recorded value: value=5400 unit=rpm
